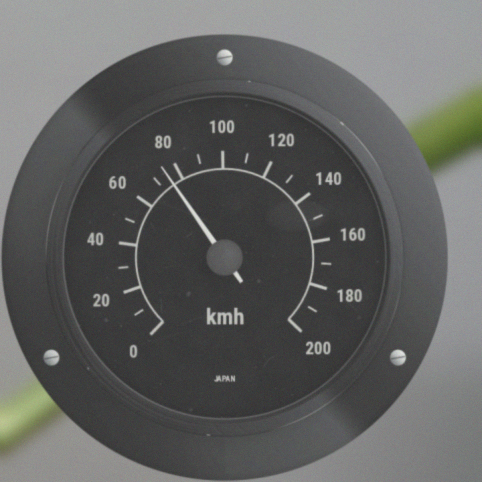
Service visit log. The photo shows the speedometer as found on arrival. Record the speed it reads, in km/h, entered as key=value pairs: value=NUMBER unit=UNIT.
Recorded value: value=75 unit=km/h
